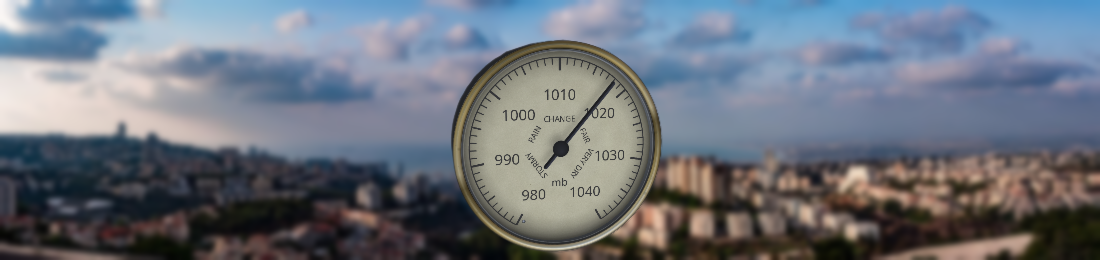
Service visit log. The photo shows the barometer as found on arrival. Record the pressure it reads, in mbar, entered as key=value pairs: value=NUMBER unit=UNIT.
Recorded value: value=1018 unit=mbar
